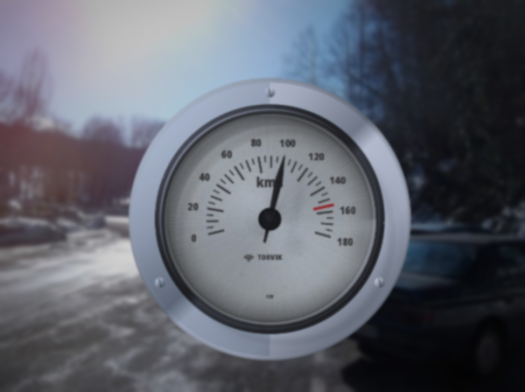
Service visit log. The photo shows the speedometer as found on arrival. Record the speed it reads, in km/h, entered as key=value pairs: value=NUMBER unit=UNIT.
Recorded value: value=100 unit=km/h
